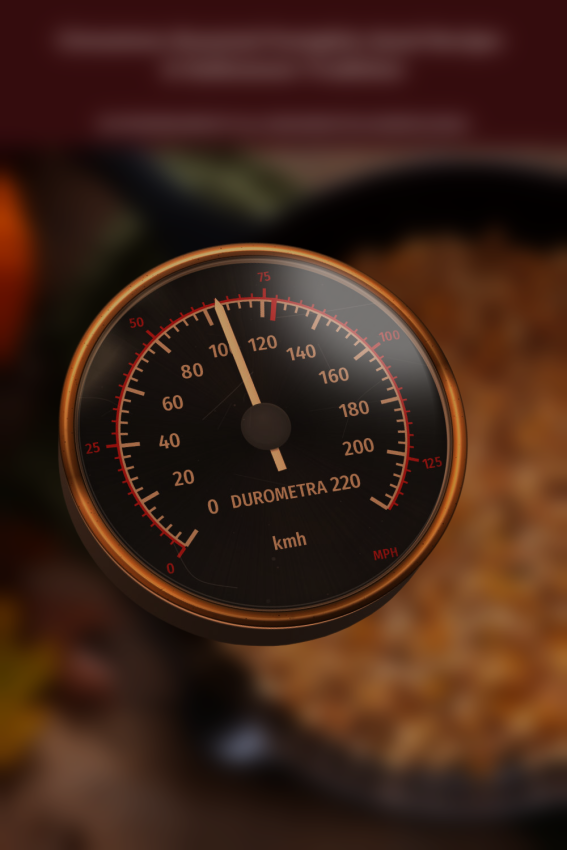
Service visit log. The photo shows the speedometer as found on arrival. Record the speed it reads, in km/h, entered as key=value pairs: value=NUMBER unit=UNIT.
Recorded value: value=104 unit=km/h
